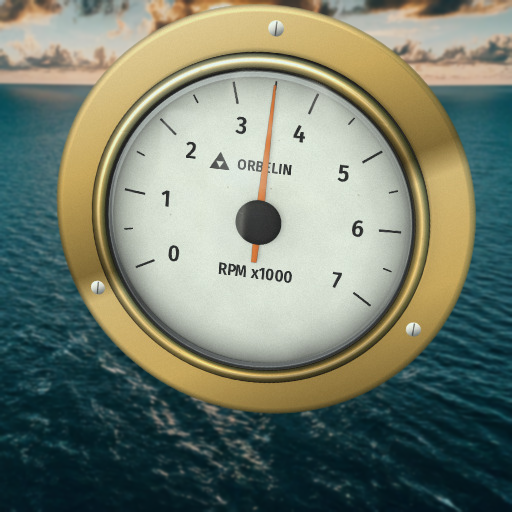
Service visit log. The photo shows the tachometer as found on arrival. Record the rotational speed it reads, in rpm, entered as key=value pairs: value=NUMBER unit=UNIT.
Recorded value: value=3500 unit=rpm
